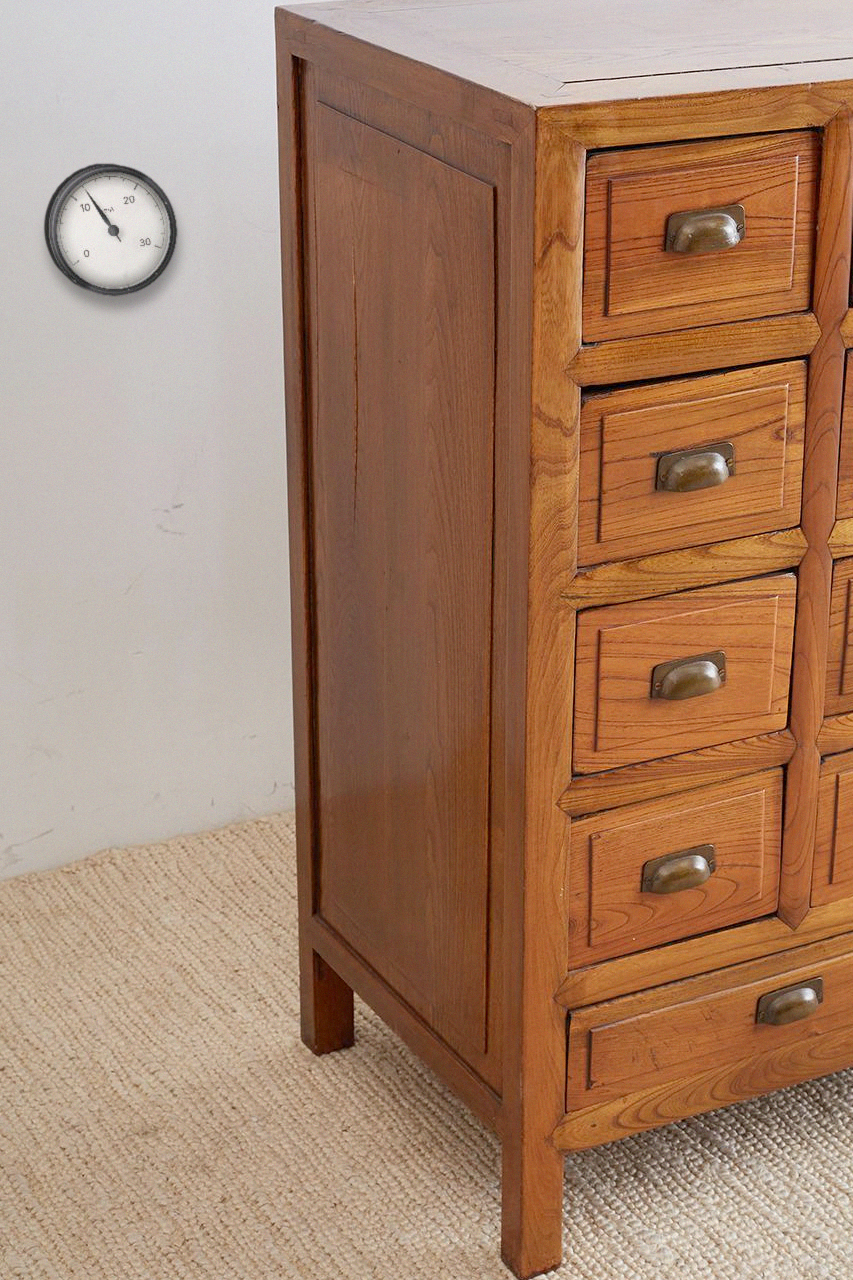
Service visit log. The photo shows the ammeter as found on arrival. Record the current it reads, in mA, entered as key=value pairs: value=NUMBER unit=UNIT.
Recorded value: value=12 unit=mA
